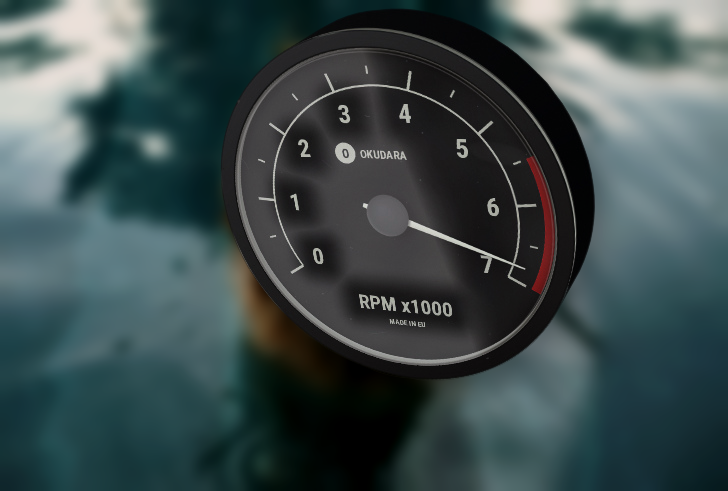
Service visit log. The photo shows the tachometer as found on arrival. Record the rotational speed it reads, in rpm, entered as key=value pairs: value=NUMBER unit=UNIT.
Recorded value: value=6750 unit=rpm
